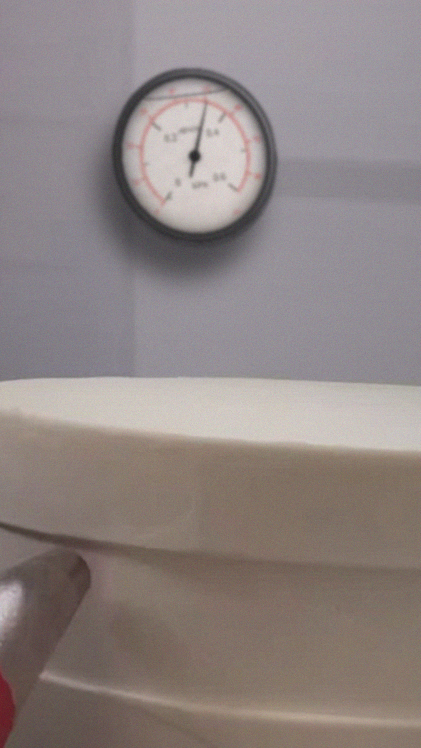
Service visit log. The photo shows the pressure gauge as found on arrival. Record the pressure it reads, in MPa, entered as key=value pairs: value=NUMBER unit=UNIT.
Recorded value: value=0.35 unit=MPa
